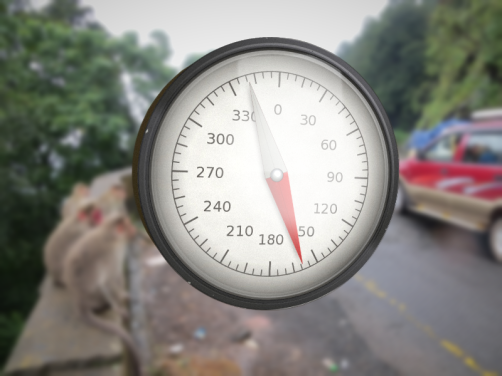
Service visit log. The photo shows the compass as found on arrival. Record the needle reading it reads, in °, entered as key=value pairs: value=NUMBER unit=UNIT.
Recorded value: value=160 unit=°
